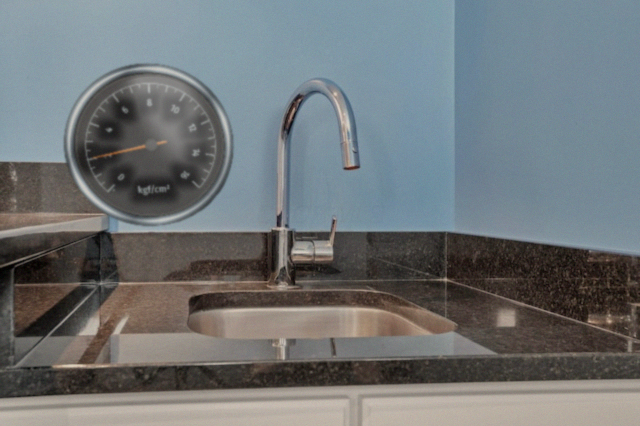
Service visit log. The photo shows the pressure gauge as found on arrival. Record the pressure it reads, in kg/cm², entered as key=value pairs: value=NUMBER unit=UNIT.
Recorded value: value=2 unit=kg/cm²
